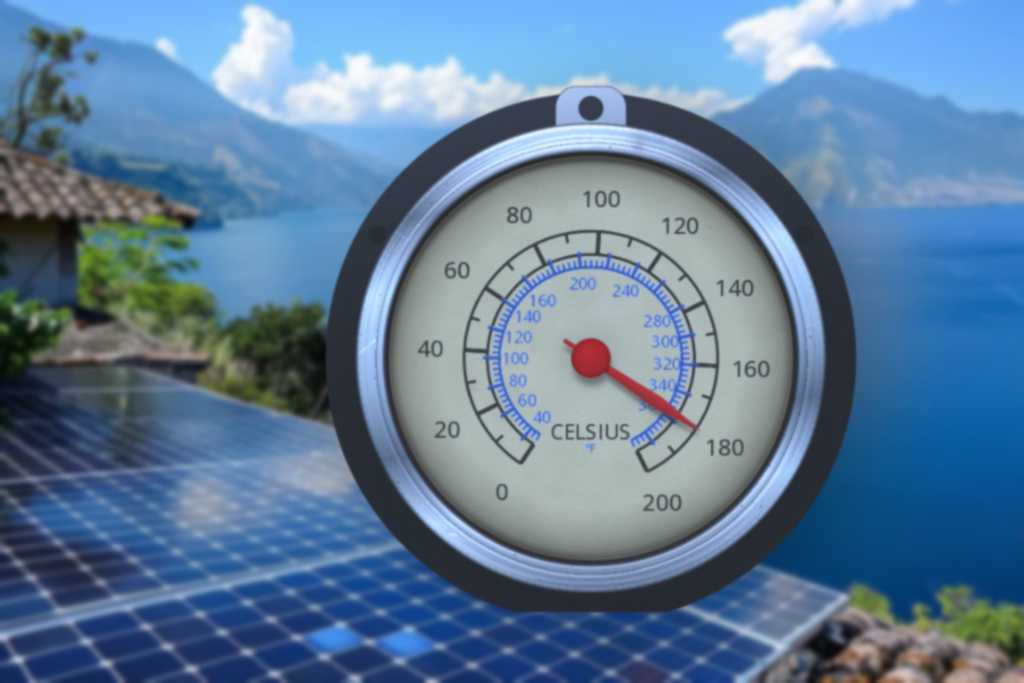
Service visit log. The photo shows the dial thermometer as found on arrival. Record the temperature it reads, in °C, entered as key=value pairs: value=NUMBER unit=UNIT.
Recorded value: value=180 unit=°C
